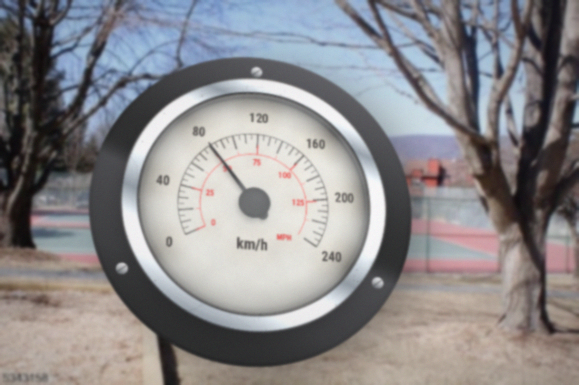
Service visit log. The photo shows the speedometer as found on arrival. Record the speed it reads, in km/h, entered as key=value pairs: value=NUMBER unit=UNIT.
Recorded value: value=80 unit=km/h
